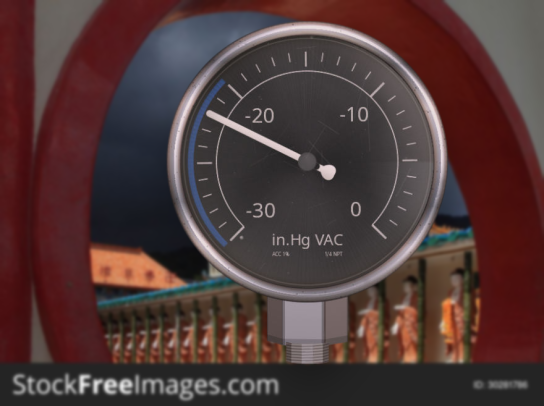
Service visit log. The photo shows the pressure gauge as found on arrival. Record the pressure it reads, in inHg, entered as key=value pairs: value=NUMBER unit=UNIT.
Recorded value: value=-22 unit=inHg
